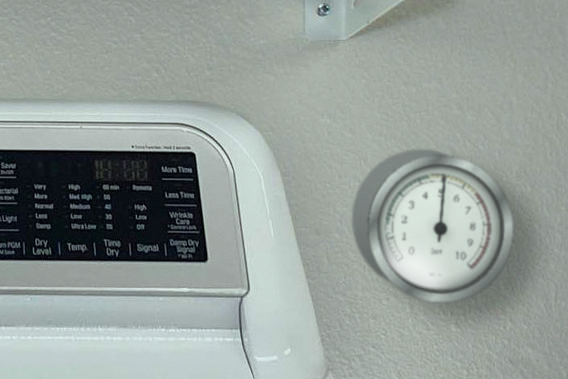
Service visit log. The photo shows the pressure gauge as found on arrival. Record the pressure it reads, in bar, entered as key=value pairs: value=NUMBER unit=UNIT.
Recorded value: value=5 unit=bar
